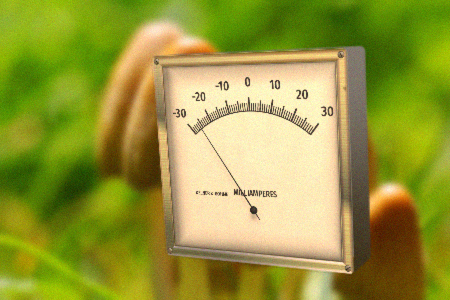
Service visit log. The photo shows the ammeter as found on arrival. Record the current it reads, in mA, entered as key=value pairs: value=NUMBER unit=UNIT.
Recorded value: value=-25 unit=mA
